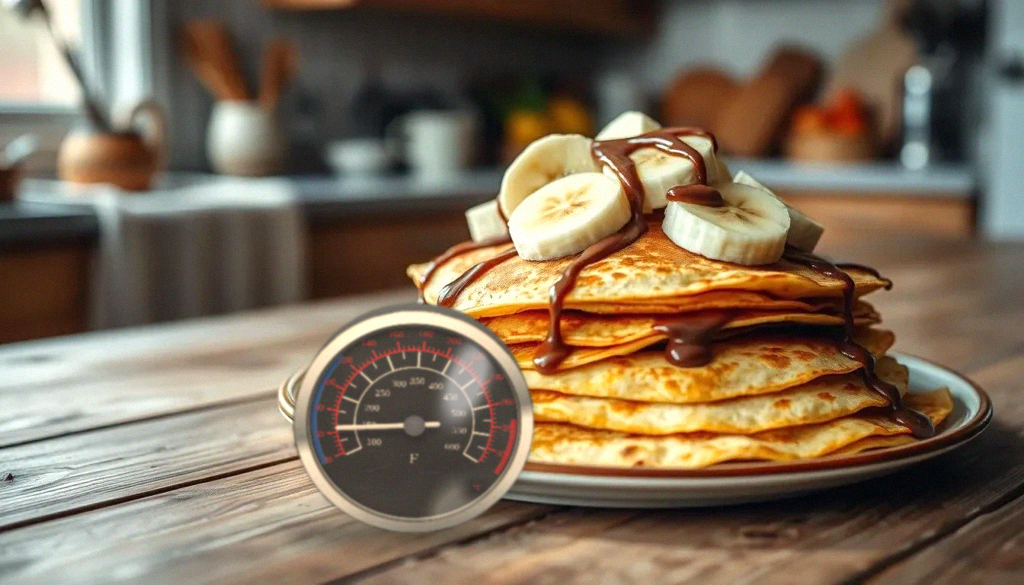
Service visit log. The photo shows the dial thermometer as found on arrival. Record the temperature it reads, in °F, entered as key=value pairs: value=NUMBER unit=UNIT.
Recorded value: value=150 unit=°F
